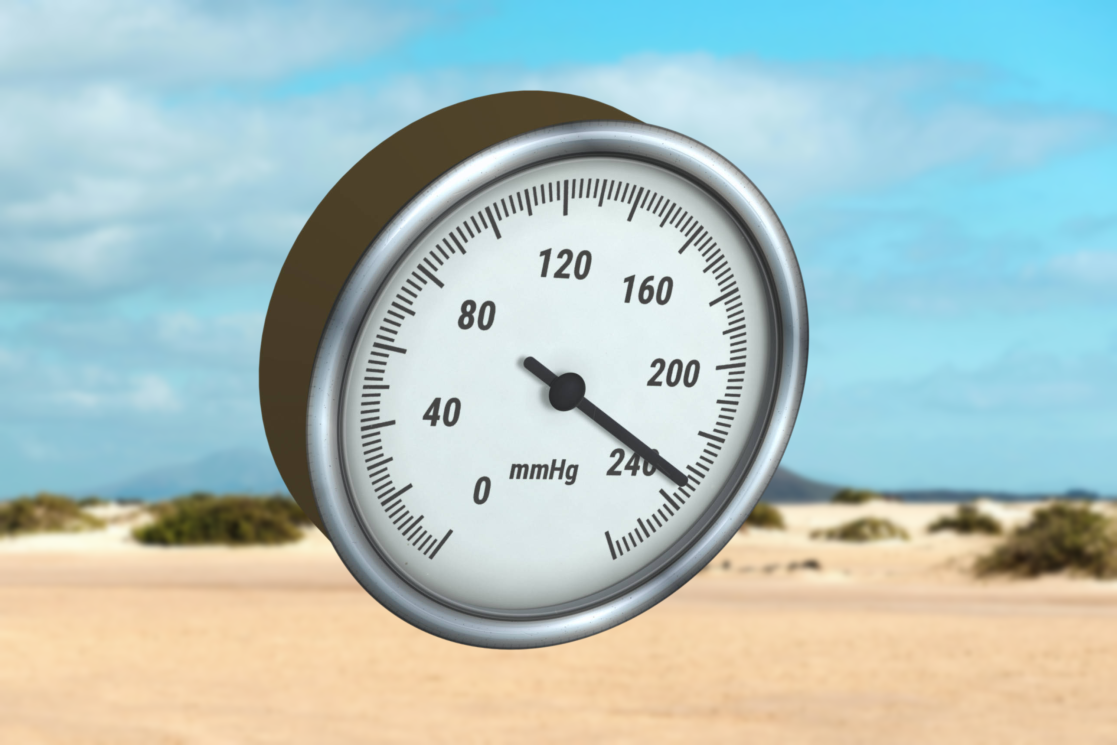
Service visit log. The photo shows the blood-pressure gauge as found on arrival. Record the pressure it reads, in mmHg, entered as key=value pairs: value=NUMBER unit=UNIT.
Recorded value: value=234 unit=mmHg
